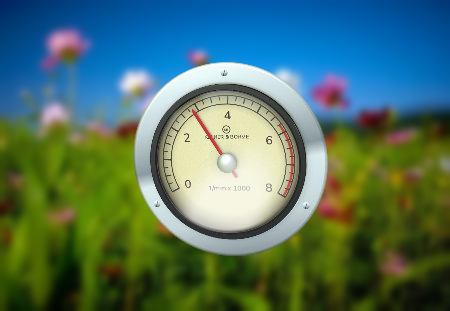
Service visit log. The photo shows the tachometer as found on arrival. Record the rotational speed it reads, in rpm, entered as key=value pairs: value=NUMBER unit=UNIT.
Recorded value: value=2875 unit=rpm
